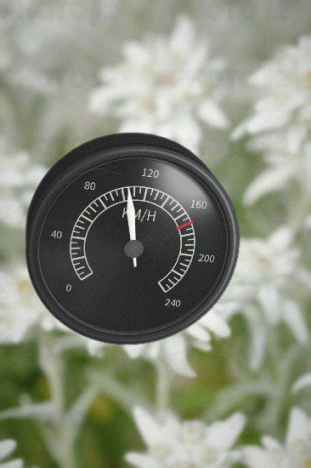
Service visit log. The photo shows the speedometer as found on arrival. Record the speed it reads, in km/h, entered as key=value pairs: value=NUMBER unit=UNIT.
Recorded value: value=105 unit=km/h
